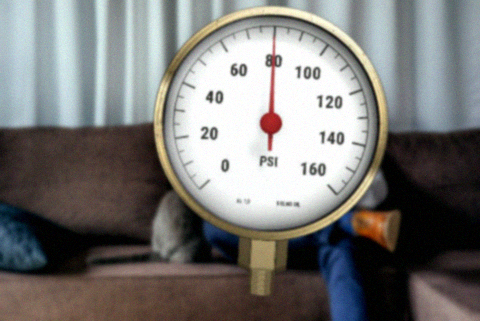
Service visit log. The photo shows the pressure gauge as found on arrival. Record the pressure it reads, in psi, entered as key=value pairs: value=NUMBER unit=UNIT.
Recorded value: value=80 unit=psi
